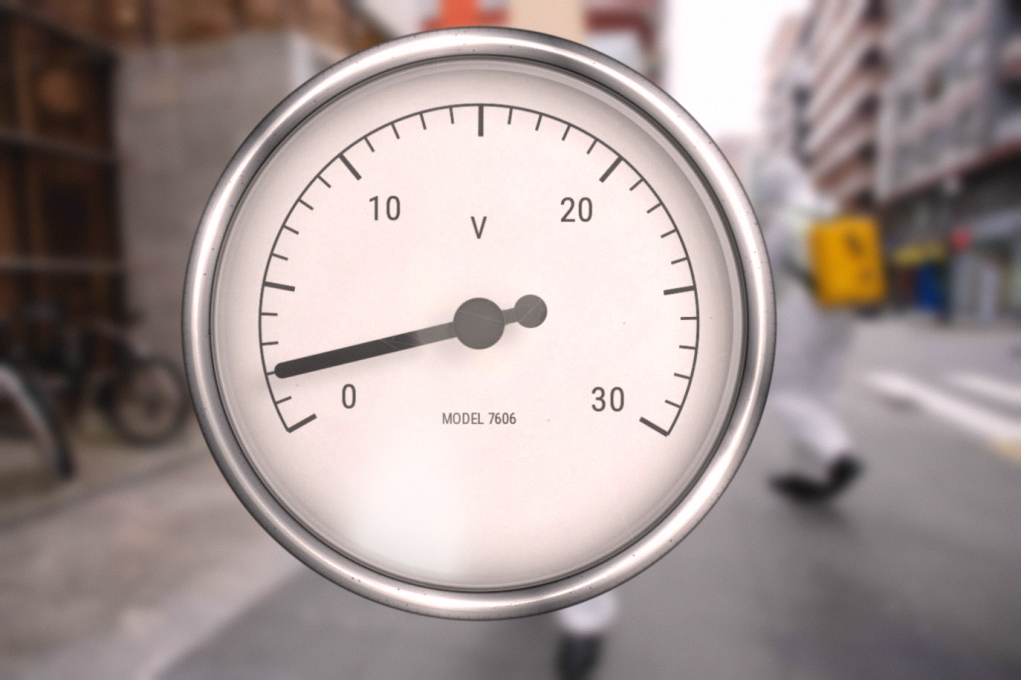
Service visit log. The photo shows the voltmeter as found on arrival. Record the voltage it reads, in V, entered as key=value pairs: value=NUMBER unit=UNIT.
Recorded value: value=2 unit=V
